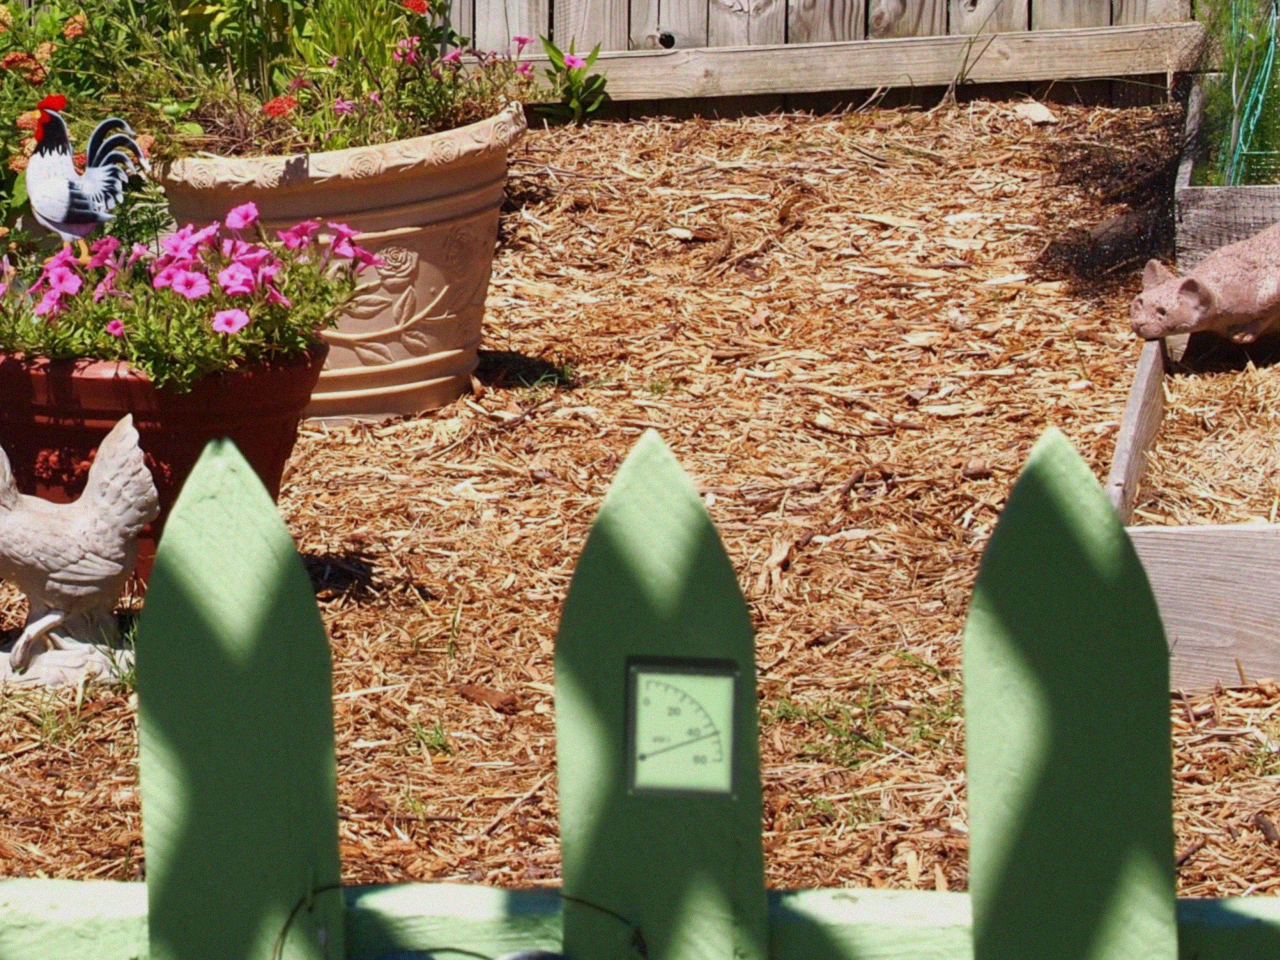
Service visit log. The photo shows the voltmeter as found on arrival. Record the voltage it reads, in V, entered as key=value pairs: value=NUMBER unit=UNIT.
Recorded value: value=45 unit=V
